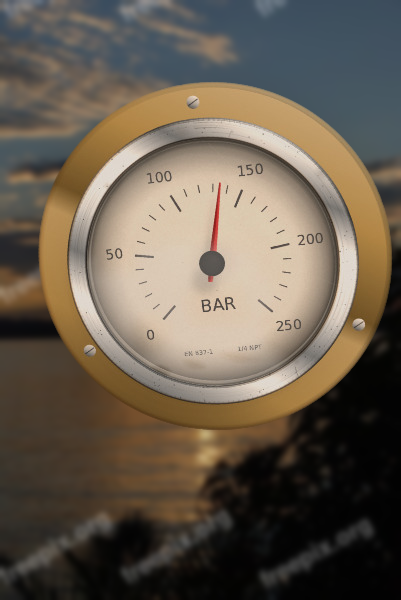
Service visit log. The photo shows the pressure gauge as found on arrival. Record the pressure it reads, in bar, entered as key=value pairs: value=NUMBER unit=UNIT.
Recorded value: value=135 unit=bar
